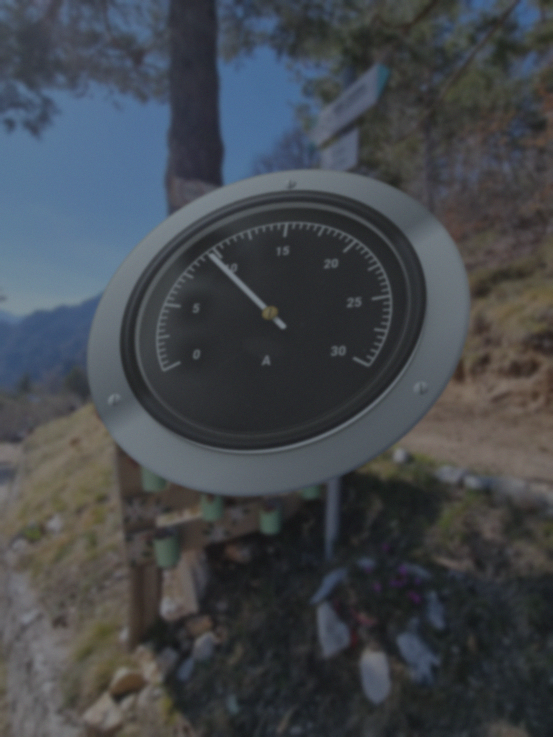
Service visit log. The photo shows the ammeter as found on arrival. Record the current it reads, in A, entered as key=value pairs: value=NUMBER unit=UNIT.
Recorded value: value=9.5 unit=A
